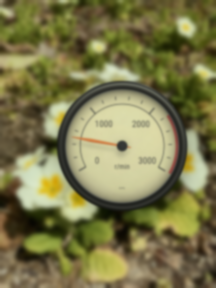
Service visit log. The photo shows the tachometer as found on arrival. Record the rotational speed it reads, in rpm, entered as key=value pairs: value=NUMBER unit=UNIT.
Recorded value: value=500 unit=rpm
